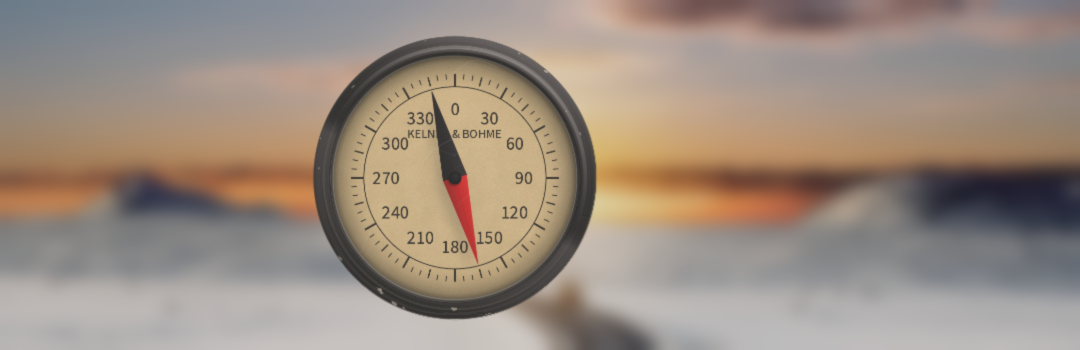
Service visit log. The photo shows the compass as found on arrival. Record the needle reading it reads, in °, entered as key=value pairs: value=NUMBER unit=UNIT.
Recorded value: value=165 unit=°
